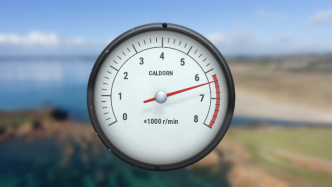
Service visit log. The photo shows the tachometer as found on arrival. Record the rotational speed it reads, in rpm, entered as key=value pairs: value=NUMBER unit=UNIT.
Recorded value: value=6400 unit=rpm
